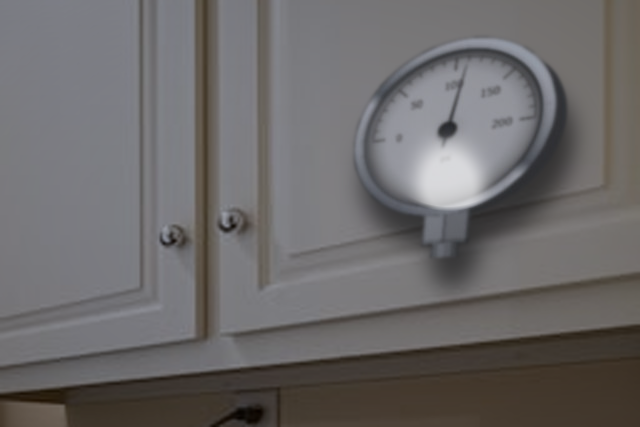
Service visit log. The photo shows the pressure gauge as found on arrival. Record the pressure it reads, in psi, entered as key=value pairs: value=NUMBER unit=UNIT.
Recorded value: value=110 unit=psi
